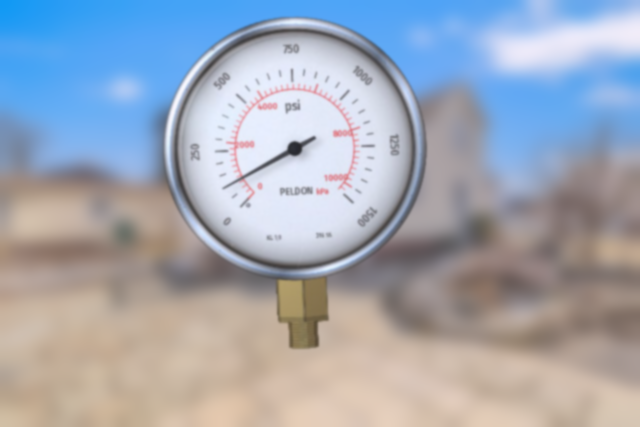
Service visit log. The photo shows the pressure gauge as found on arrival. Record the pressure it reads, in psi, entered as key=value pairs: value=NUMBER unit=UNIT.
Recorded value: value=100 unit=psi
